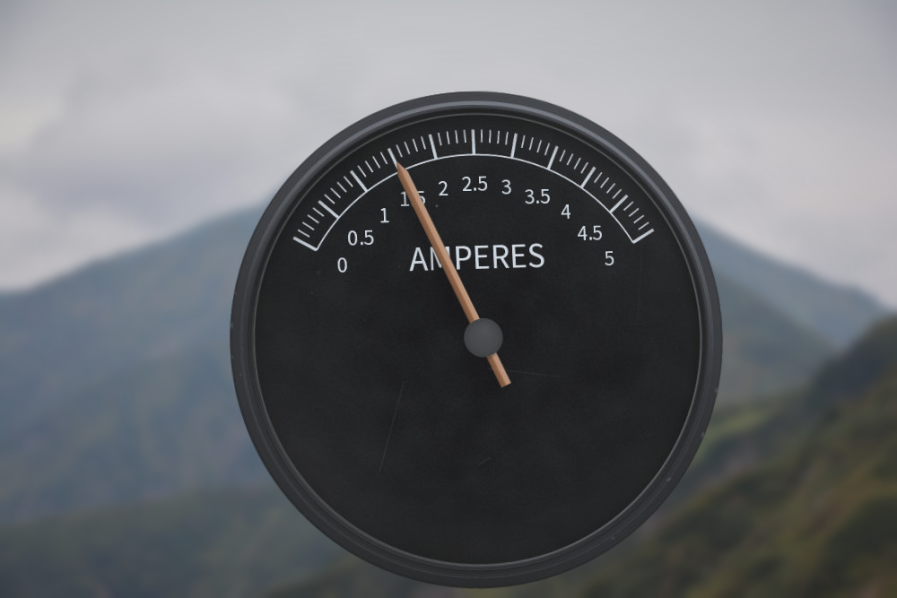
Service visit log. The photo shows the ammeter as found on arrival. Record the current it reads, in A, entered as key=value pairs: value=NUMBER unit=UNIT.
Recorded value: value=1.5 unit=A
